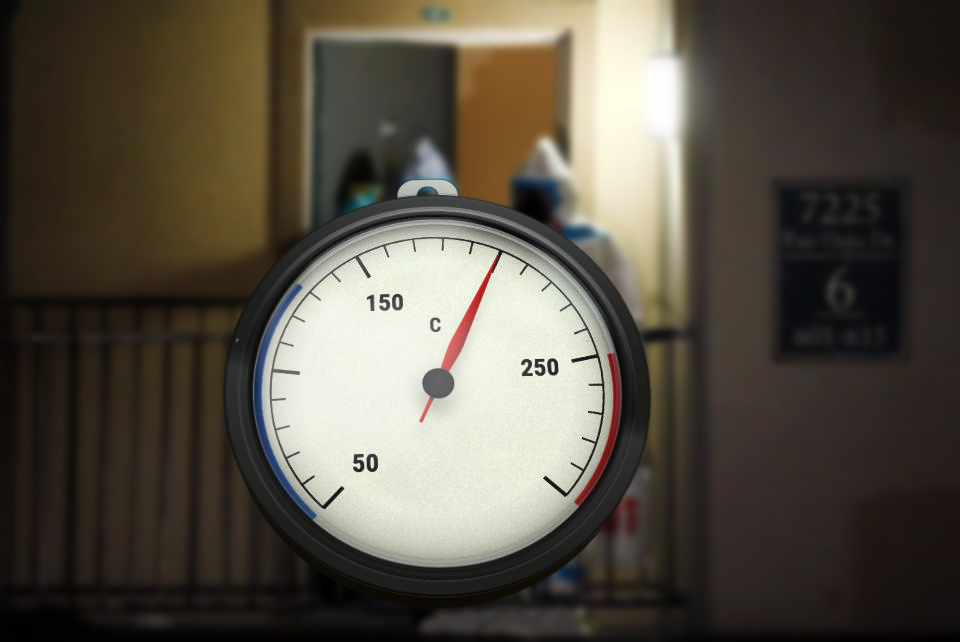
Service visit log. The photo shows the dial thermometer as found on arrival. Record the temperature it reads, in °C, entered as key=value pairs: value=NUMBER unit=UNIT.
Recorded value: value=200 unit=°C
